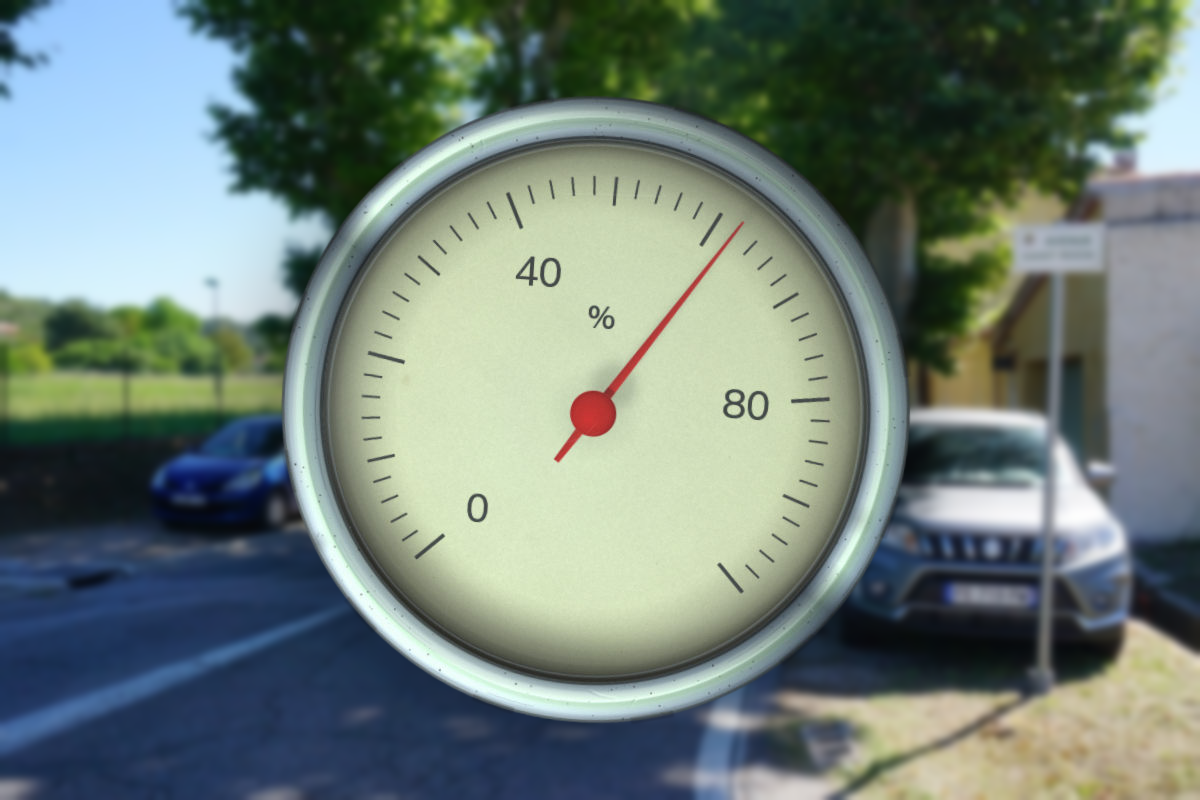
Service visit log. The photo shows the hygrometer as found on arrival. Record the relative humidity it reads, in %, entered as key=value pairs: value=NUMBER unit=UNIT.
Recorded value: value=62 unit=%
